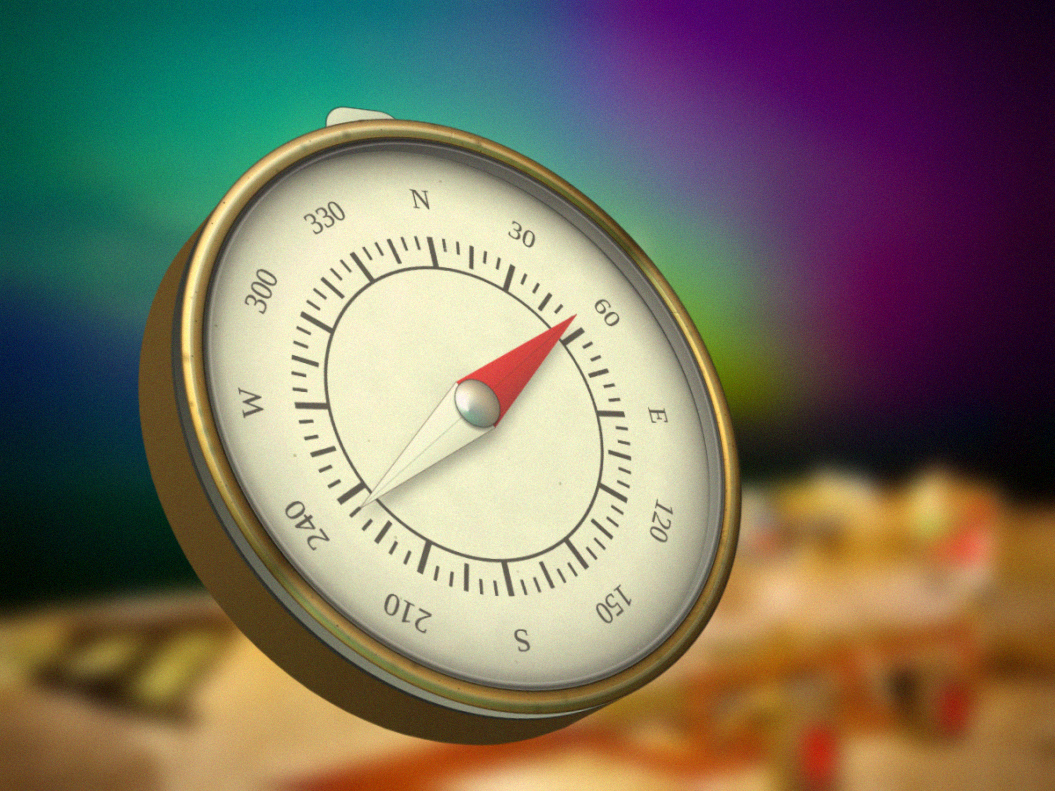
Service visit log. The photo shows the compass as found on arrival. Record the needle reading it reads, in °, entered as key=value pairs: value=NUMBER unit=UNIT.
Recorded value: value=55 unit=°
